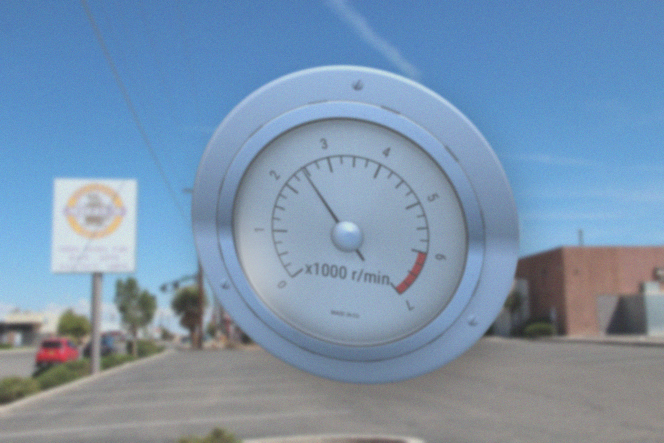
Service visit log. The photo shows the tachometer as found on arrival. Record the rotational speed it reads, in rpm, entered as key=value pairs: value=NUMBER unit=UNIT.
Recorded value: value=2500 unit=rpm
